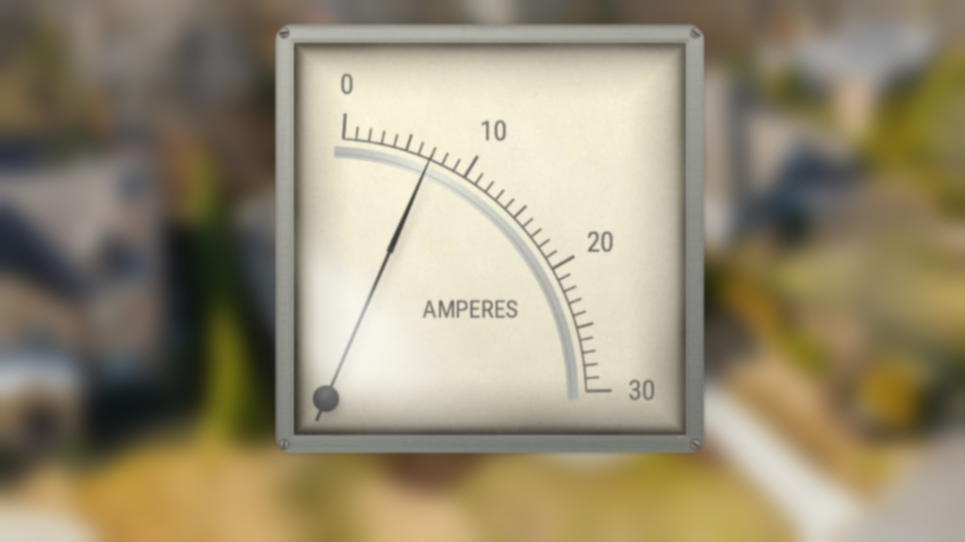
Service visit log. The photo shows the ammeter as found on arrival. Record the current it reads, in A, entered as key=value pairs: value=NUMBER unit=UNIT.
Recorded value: value=7 unit=A
